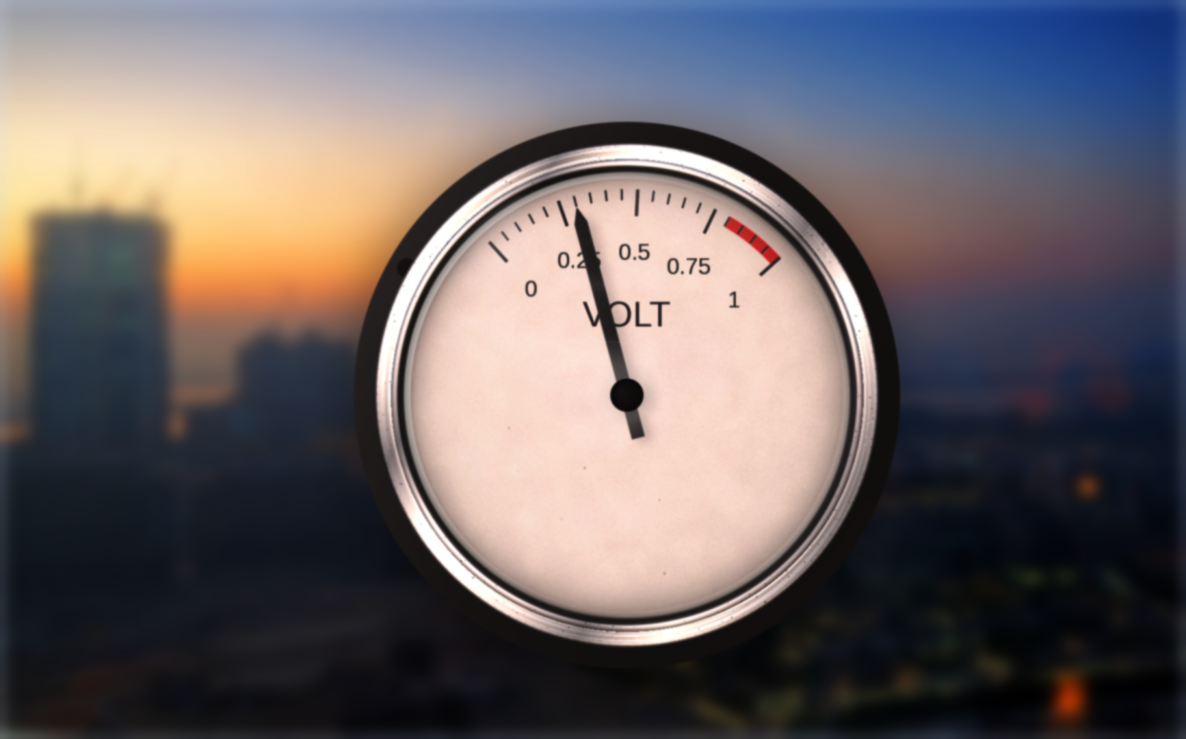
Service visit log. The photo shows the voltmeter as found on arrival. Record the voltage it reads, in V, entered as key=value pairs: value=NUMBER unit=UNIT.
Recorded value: value=0.3 unit=V
